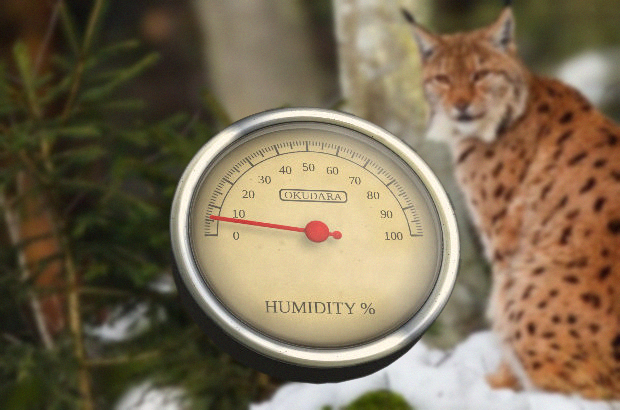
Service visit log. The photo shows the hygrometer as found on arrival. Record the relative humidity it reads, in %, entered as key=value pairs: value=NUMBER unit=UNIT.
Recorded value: value=5 unit=%
